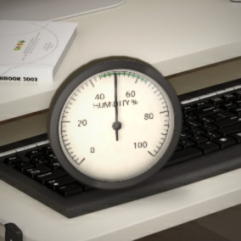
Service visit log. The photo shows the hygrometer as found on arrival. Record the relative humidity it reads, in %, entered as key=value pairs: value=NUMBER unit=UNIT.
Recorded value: value=50 unit=%
